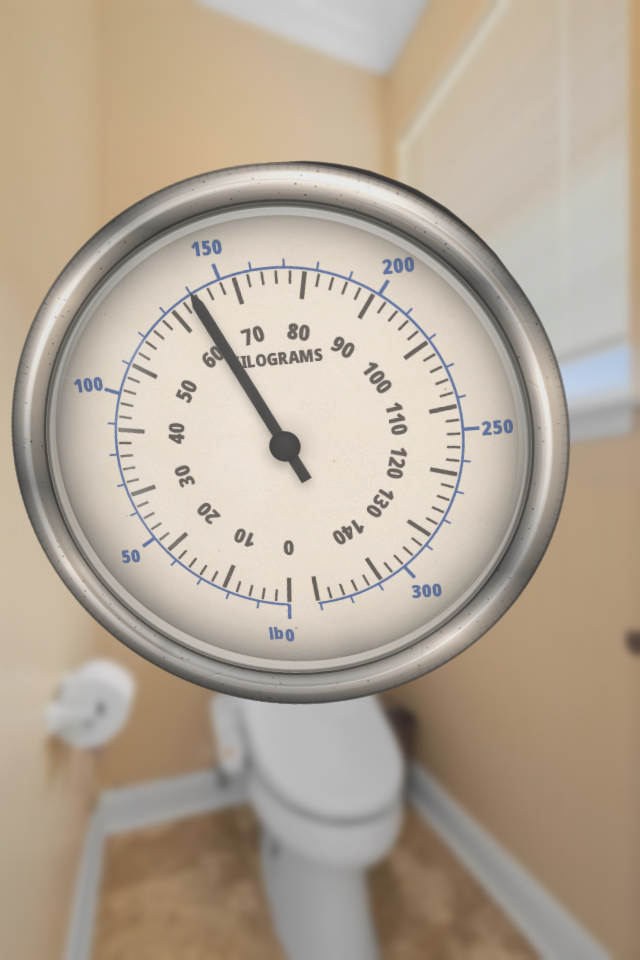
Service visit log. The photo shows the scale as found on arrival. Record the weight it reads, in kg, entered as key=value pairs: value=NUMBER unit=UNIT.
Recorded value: value=64 unit=kg
